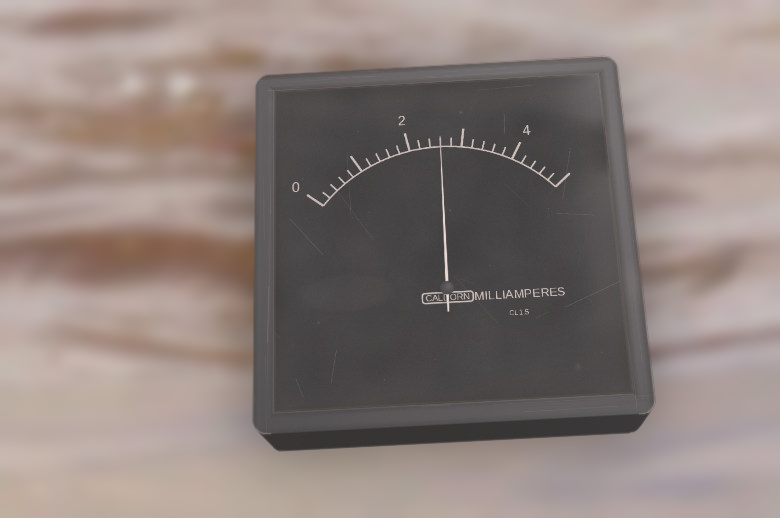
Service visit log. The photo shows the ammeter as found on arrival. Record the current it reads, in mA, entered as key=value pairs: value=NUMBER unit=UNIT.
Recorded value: value=2.6 unit=mA
